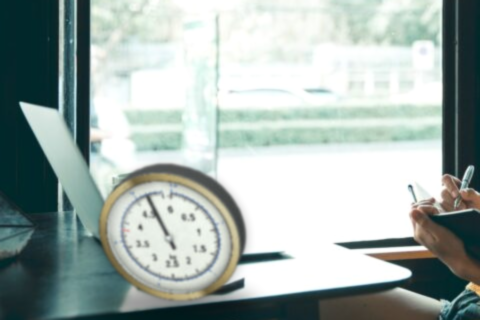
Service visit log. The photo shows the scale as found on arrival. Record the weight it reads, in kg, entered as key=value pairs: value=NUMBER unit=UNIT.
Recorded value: value=4.75 unit=kg
